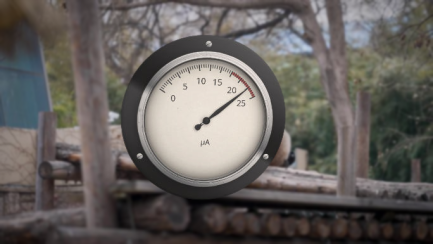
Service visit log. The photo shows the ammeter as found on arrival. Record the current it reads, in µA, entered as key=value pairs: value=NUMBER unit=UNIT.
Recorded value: value=22.5 unit=µA
